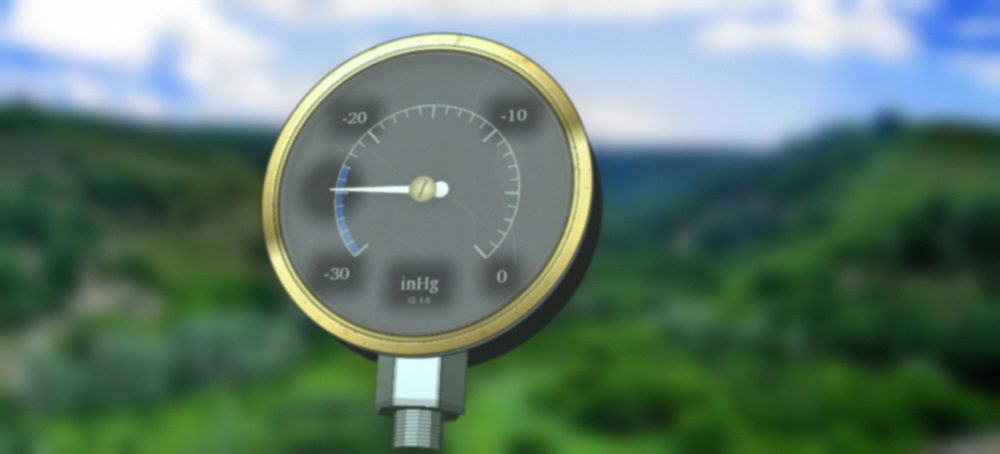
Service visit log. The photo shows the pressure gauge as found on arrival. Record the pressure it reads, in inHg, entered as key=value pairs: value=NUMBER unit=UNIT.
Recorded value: value=-25 unit=inHg
